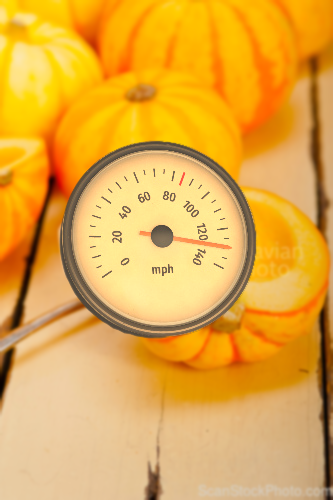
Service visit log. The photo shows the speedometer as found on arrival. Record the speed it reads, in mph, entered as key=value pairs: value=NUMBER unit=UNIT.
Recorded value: value=130 unit=mph
